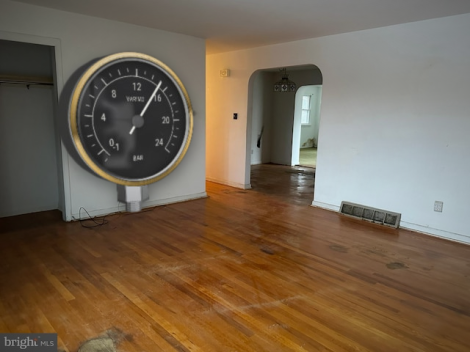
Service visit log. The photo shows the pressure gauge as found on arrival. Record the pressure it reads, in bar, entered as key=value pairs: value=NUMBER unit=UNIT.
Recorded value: value=15 unit=bar
